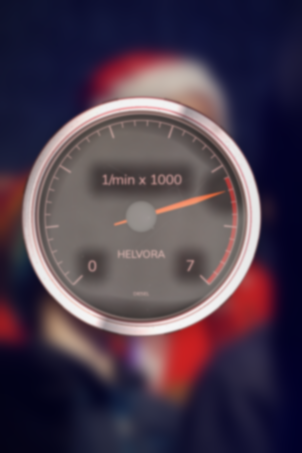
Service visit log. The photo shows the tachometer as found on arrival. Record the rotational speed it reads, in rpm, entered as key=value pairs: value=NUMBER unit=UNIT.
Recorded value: value=5400 unit=rpm
